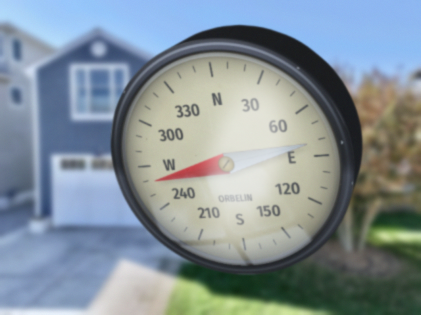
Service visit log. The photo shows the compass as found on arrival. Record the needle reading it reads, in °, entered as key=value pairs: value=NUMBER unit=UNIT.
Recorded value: value=260 unit=°
